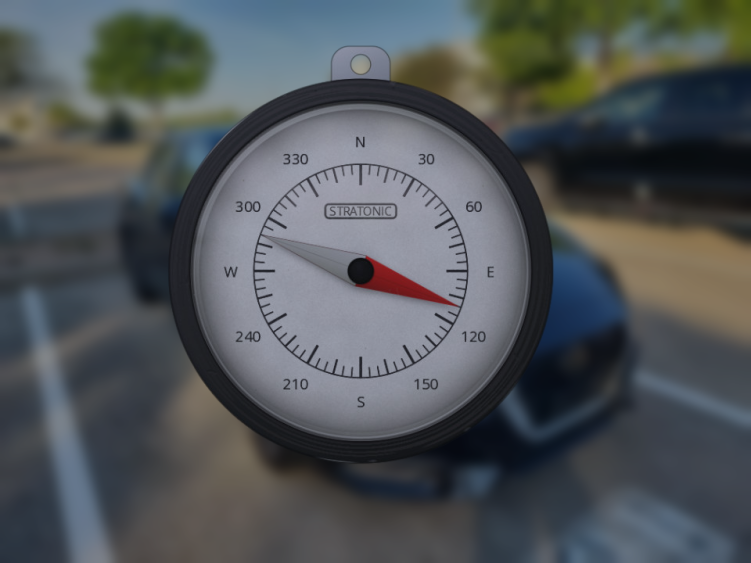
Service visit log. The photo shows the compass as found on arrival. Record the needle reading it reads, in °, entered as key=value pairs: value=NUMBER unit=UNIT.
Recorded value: value=110 unit=°
